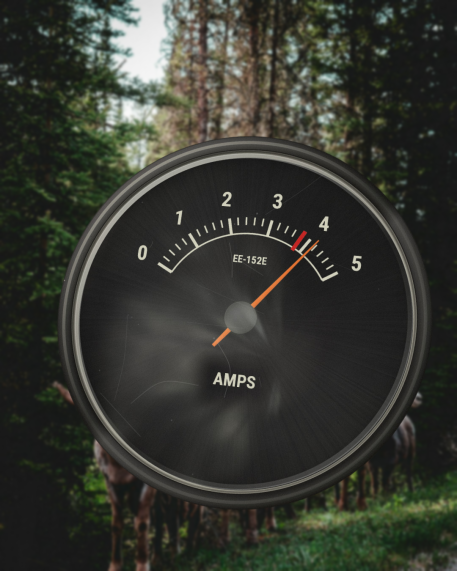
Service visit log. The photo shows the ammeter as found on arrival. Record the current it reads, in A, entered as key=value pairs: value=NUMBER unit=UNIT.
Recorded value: value=4.2 unit=A
